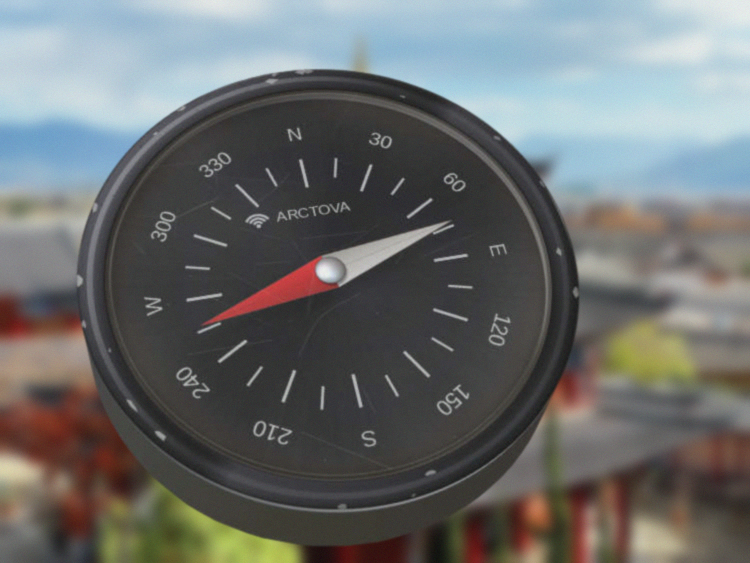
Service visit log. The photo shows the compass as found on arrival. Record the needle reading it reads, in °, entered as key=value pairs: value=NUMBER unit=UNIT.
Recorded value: value=255 unit=°
